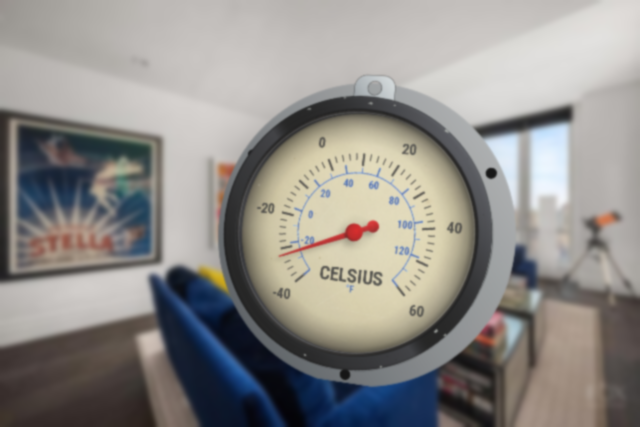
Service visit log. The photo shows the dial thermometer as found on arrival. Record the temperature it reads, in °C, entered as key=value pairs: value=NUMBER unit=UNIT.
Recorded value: value=-32 unit=°C
